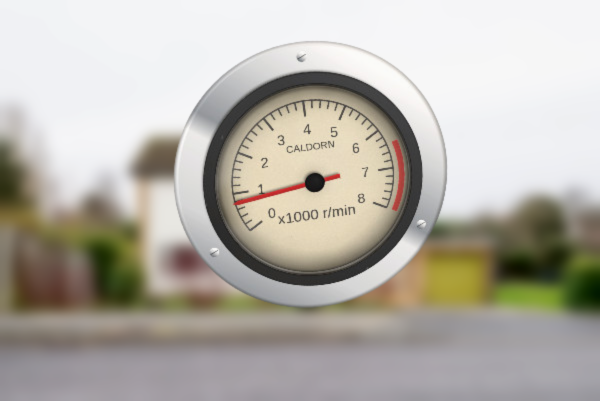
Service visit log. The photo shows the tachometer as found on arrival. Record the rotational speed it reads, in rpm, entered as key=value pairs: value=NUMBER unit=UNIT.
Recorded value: value=800 unit=rpm
